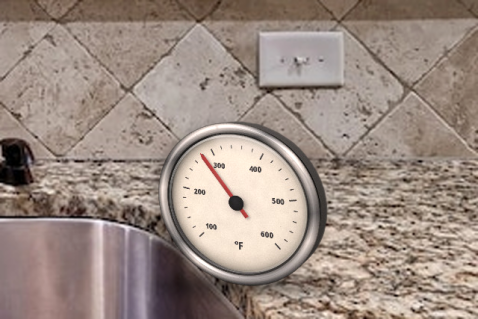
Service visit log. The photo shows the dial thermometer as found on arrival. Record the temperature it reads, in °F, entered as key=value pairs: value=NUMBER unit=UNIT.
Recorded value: value=280 unit=°F
